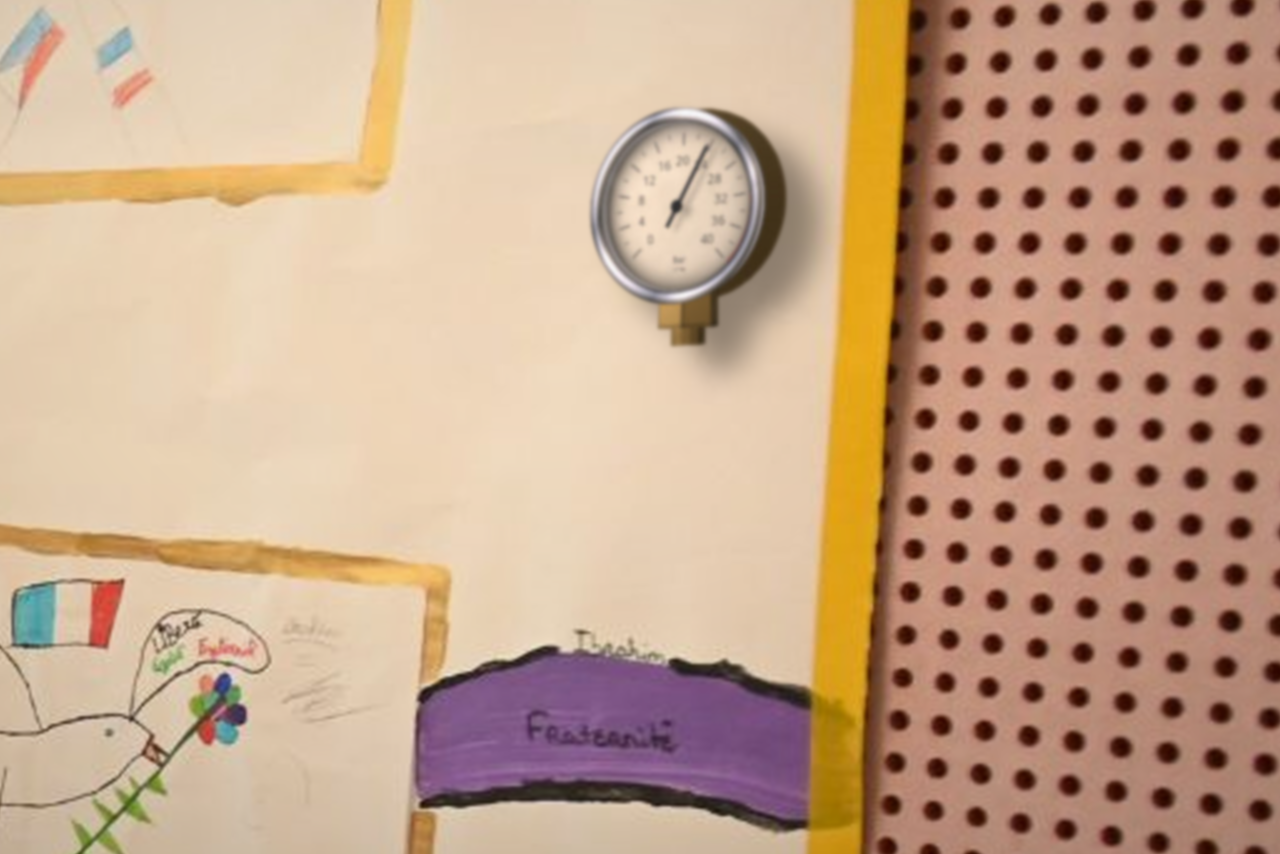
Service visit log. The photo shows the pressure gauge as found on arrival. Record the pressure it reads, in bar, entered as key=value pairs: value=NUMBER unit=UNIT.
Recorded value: value=24 unit=bar
